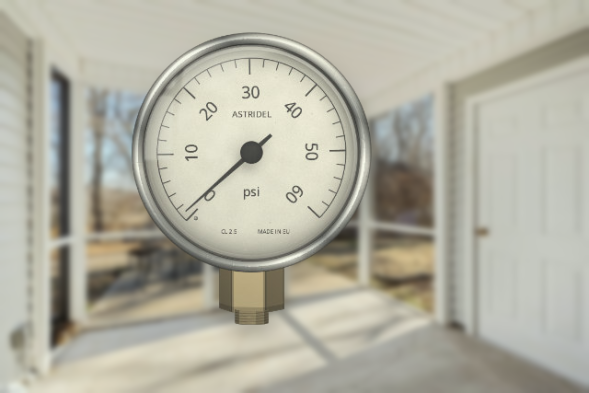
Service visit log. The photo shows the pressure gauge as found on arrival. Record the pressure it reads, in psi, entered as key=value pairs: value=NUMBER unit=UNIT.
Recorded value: value=1 unit=psi
